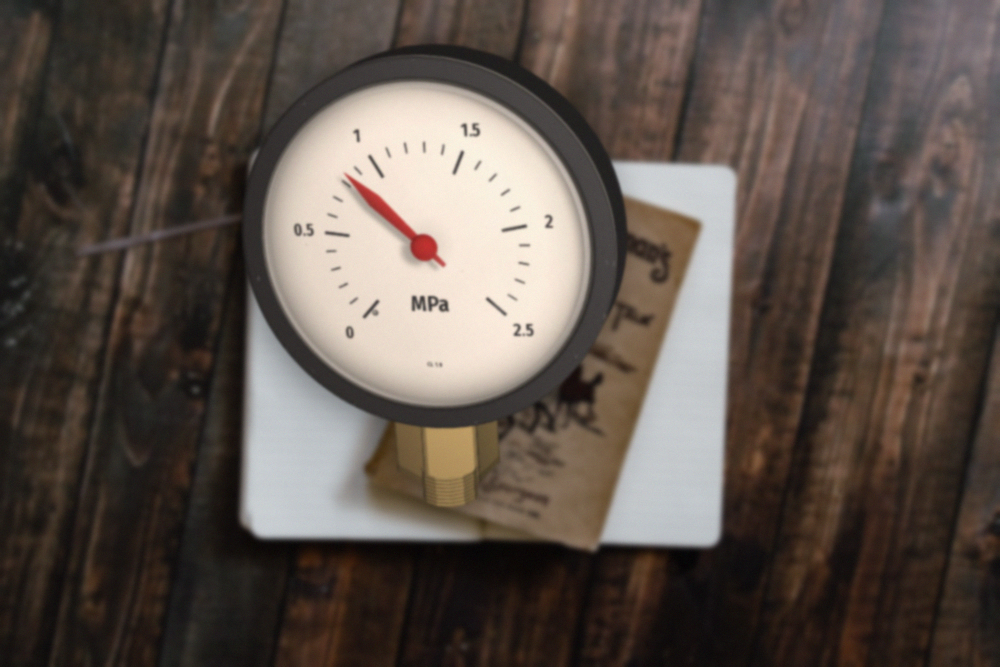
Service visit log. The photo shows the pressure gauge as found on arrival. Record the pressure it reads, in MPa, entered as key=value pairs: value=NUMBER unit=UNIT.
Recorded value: value=0.85 unit=MPa
